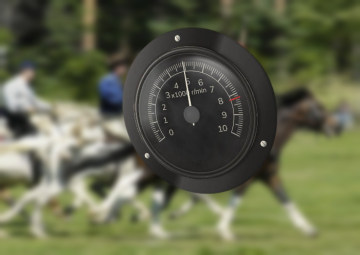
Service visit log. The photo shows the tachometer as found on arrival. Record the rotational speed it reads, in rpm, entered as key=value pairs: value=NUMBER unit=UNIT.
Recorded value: value=5000 unit=rpm
